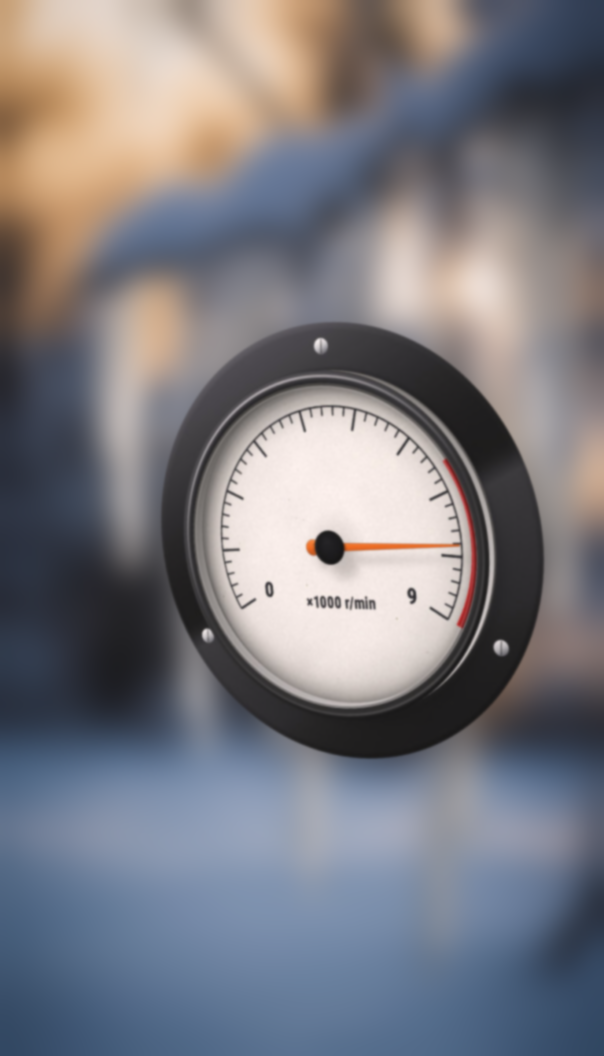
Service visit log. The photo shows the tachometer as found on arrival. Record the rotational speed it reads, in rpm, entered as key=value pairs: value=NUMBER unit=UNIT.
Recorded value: value=7800 unit=rpm
